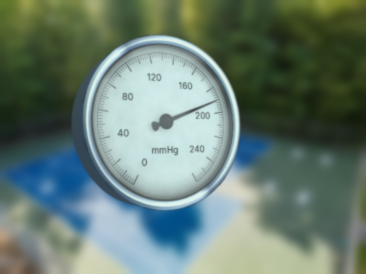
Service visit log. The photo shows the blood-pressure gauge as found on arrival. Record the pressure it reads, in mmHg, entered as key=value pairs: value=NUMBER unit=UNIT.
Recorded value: value=190 unit=mmHg
